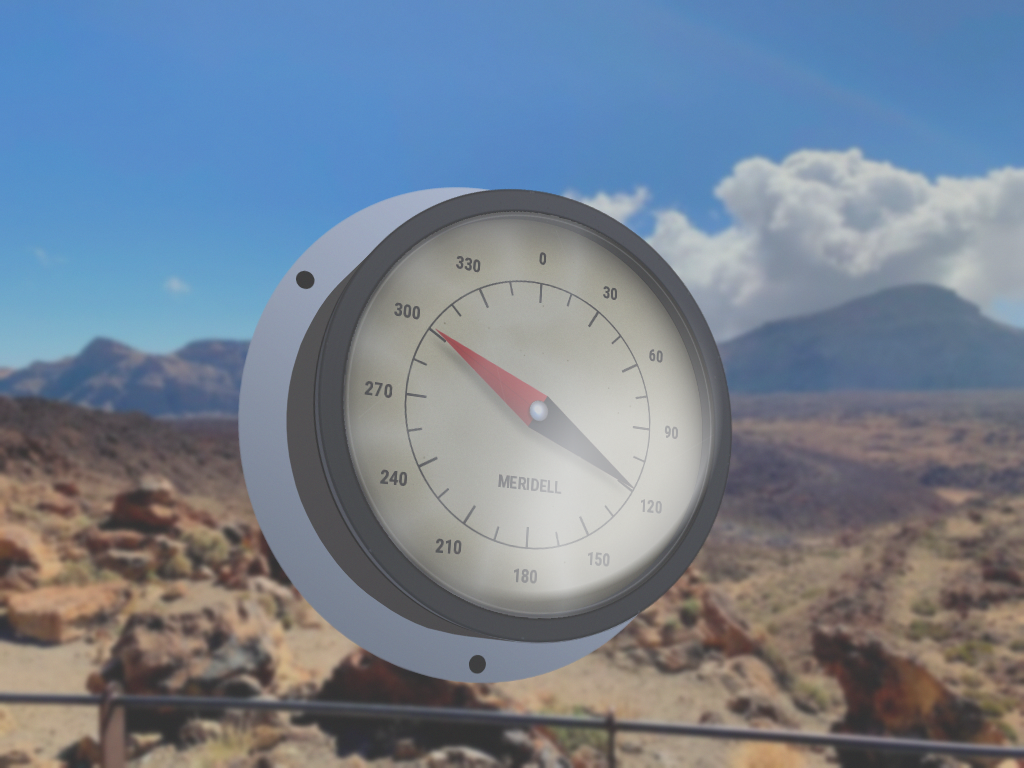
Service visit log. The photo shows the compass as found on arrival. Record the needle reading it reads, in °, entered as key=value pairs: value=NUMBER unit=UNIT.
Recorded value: value=300 unit=°
